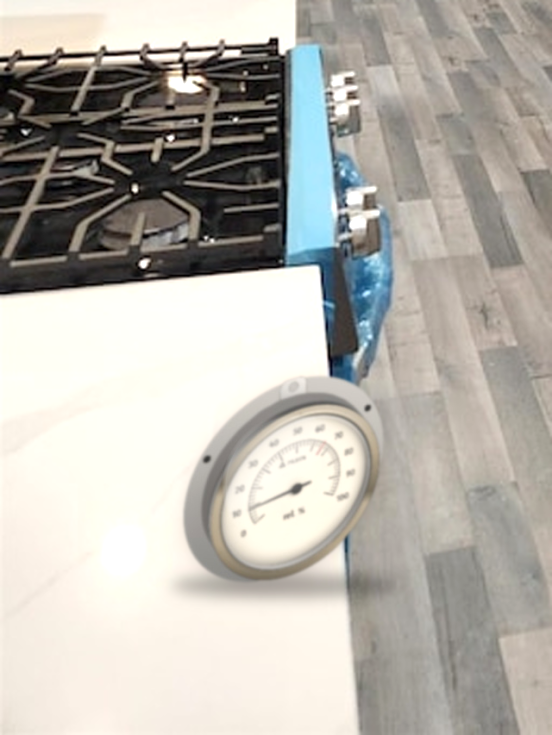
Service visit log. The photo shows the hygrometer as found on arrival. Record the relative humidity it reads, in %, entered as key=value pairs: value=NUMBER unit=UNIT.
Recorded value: value=10 unit=%
